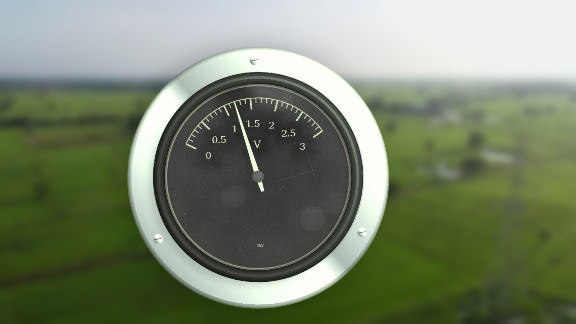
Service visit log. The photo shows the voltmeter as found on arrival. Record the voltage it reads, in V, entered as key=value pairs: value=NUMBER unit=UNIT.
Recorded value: value=1.2 unit=V
